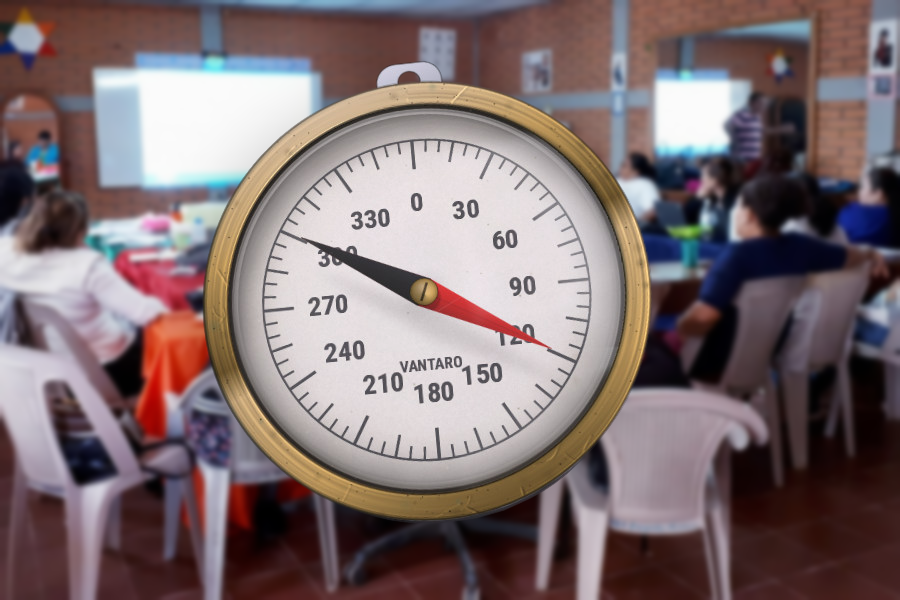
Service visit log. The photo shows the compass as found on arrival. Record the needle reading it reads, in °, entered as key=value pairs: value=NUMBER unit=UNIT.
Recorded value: value=120 unit=°
